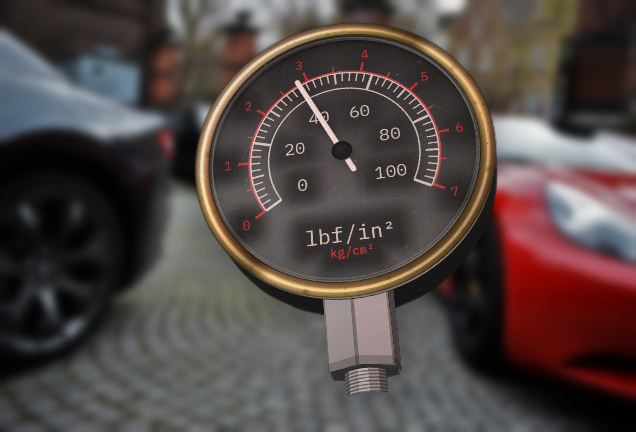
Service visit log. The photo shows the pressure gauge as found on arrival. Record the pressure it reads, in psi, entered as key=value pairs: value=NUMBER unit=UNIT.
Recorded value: value=40 unit=psi
